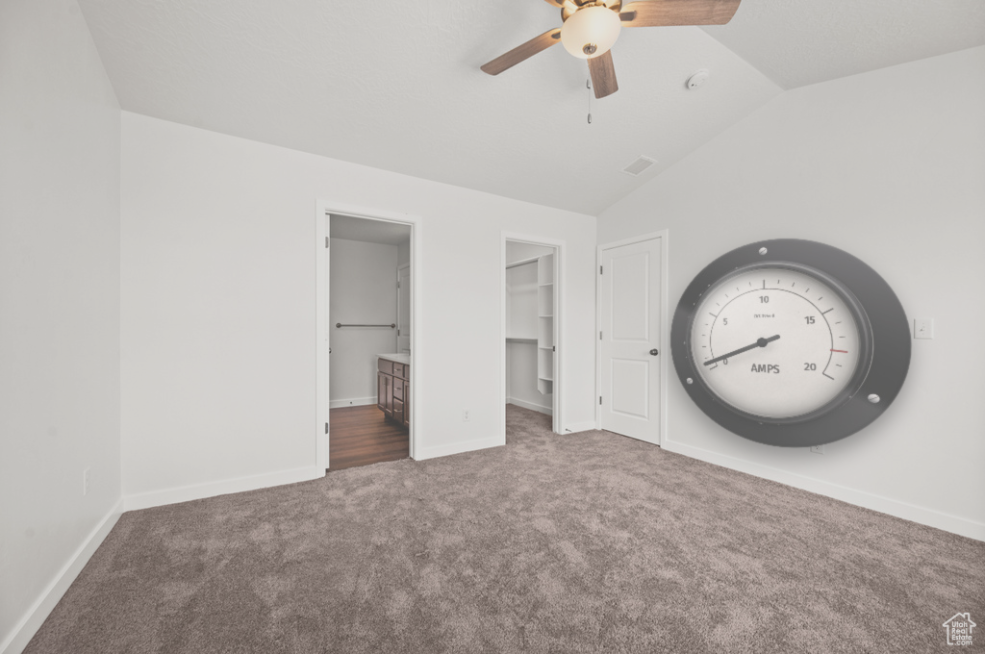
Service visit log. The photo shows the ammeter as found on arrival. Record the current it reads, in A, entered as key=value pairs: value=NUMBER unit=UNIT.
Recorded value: value=0.5 unit=A
